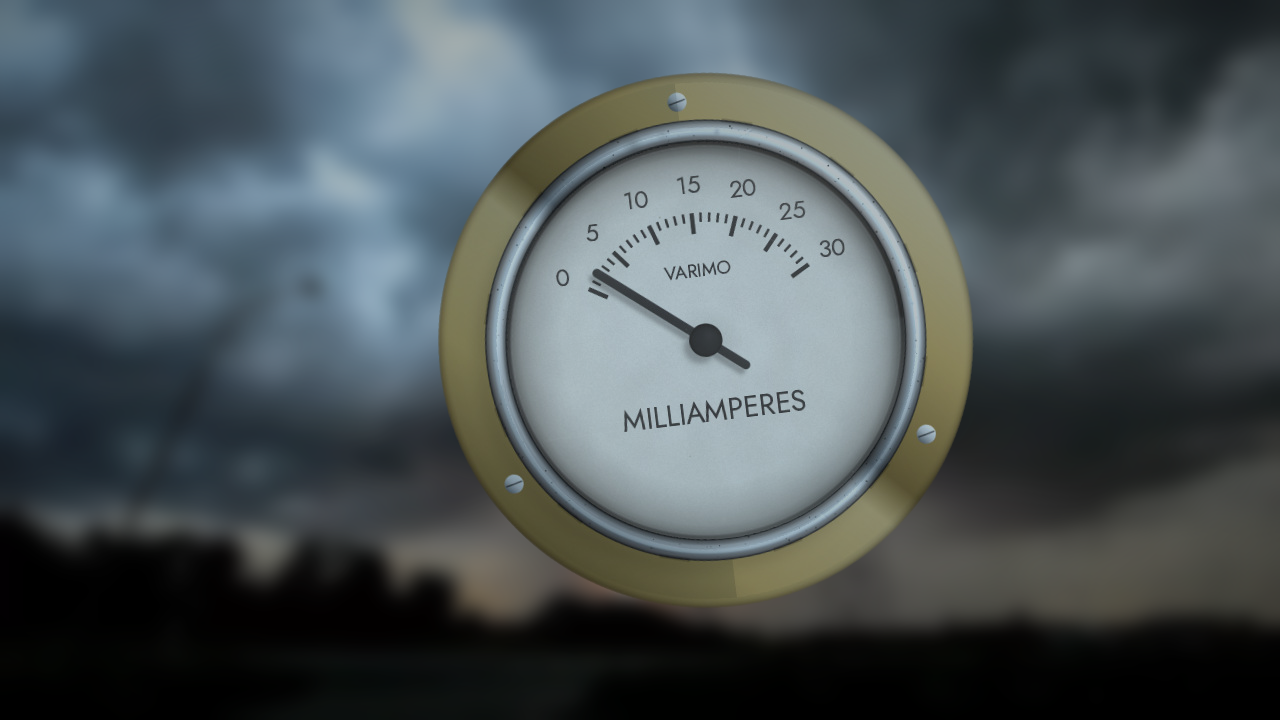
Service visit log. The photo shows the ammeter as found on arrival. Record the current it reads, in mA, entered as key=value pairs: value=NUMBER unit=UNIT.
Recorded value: value=2 unit=mA
